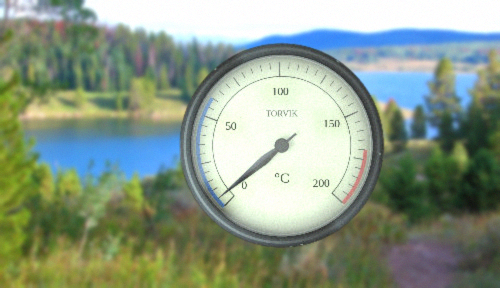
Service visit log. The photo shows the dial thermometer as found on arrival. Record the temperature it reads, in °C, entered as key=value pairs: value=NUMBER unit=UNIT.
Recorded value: value=5 unit=°C
